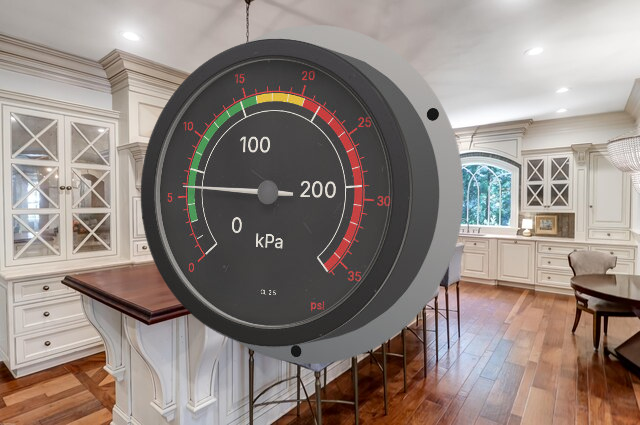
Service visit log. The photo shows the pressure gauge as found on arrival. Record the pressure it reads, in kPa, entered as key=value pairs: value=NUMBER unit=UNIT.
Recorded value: value=40 unit=kPa
